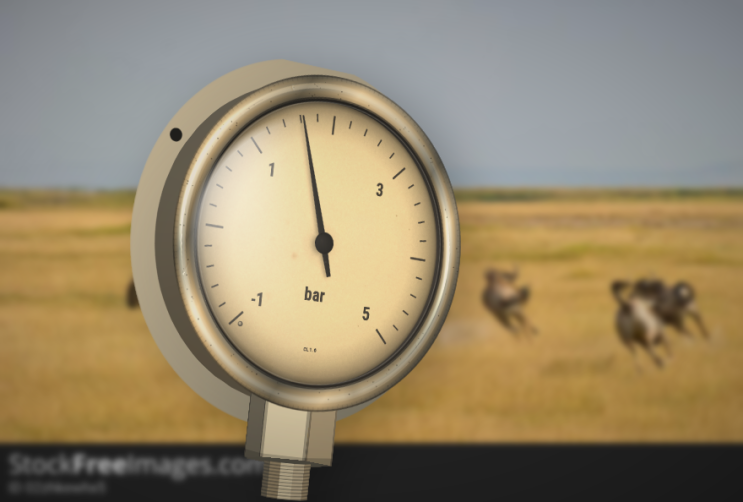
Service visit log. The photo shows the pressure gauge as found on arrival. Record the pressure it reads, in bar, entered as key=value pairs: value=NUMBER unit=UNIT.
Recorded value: value=1.6 unit=bar
